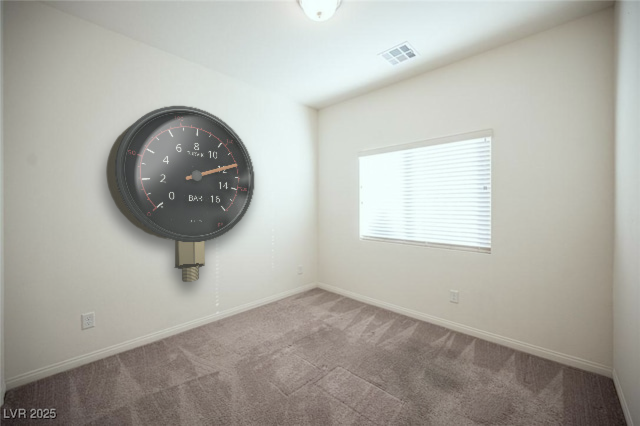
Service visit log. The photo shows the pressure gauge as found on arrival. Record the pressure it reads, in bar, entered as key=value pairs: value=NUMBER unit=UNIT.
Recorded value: value=12 unit=bar
